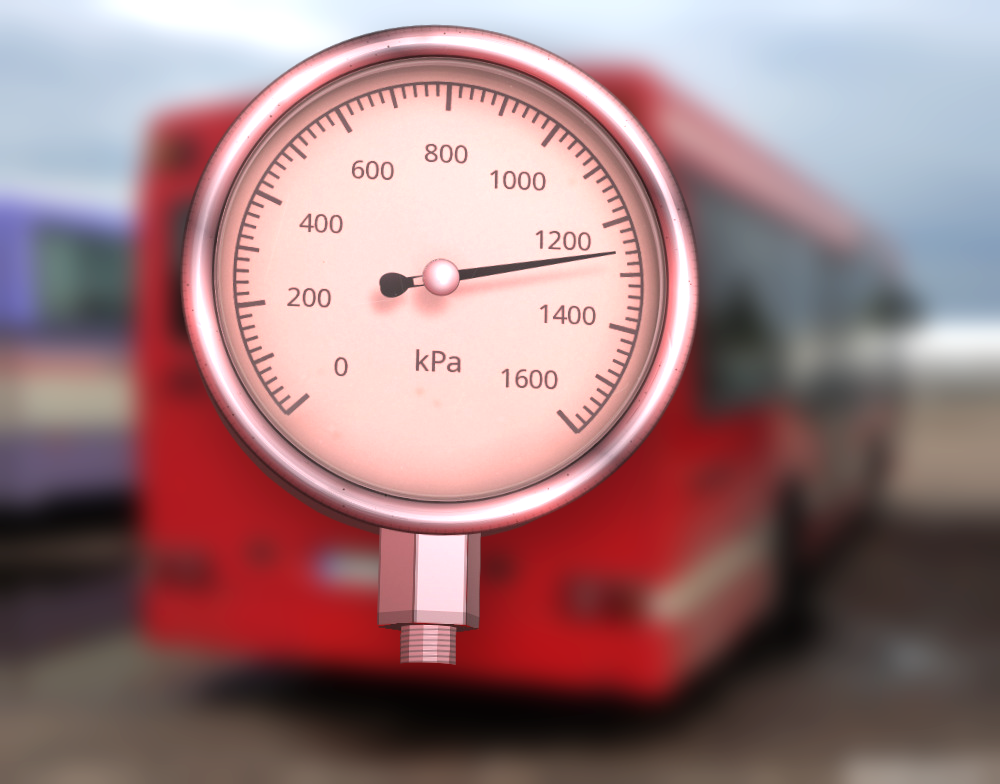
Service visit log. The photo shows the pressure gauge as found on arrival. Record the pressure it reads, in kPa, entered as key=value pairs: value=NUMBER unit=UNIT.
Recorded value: value=1260 unit=kPa
